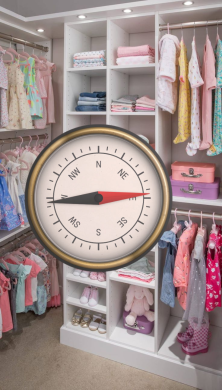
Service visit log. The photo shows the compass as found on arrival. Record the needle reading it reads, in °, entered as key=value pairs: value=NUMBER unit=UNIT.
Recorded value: value=85 unit=°
